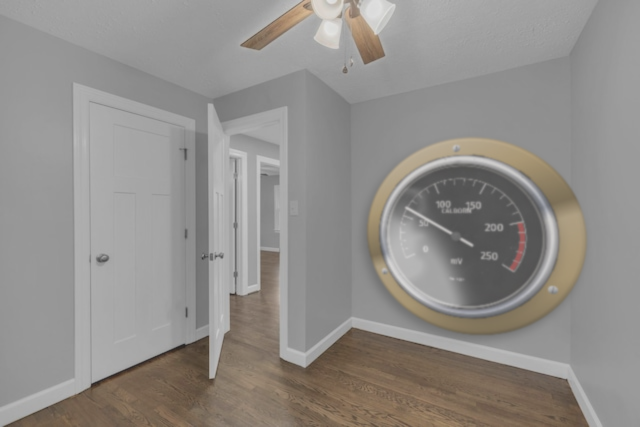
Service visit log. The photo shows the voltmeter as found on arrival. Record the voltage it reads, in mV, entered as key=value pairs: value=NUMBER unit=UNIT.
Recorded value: value=60 unit=mV
